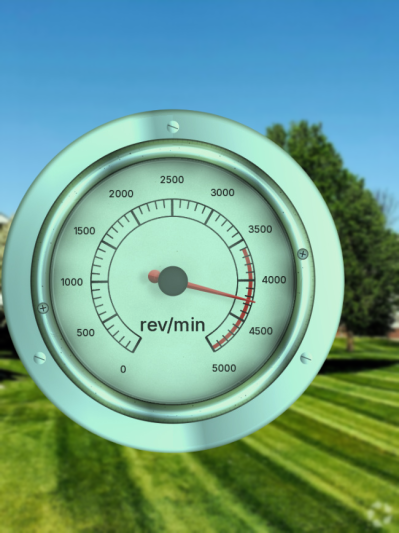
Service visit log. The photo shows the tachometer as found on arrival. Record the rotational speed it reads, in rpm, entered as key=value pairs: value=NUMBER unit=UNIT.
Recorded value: value=4250 unit=rpm
